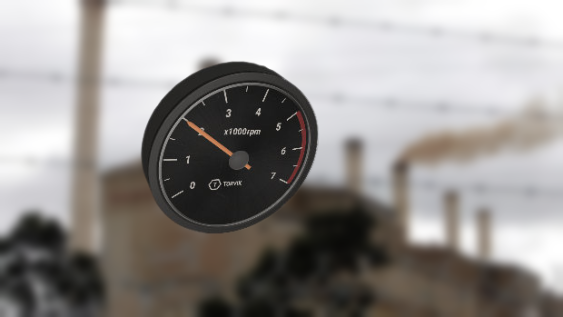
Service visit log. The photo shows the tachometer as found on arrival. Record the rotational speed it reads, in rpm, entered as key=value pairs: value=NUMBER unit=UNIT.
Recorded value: value=2000 unit=rpm
